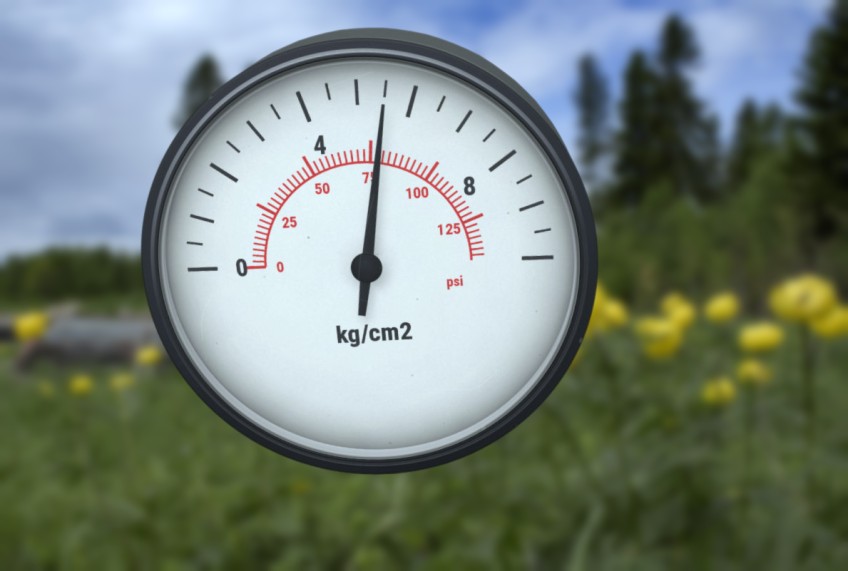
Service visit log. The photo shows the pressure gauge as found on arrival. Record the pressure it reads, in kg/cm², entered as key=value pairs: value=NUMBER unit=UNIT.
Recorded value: value=5.5 unit=kg/cm²
